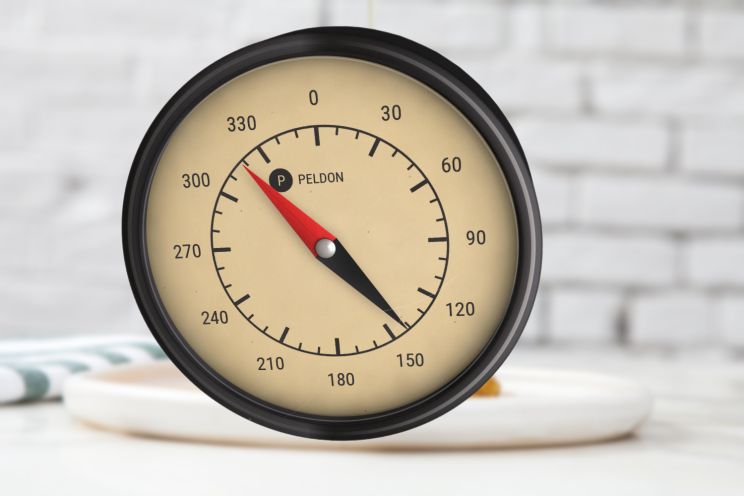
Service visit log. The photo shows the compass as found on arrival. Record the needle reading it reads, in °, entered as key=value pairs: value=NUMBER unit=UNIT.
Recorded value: value=320 unit=°
